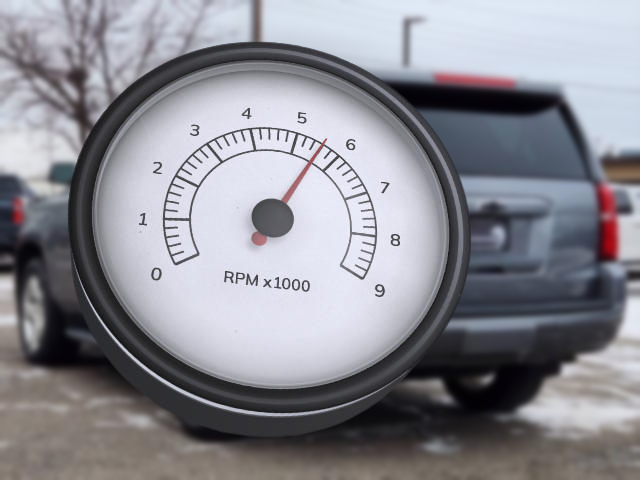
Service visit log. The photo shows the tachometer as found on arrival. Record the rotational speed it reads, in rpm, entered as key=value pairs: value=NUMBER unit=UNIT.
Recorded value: value=5600 unit=rpm
